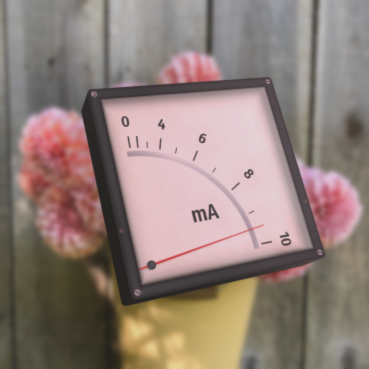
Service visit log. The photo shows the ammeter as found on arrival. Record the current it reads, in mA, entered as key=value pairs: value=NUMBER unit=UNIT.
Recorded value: value=9.5 unit=mA
